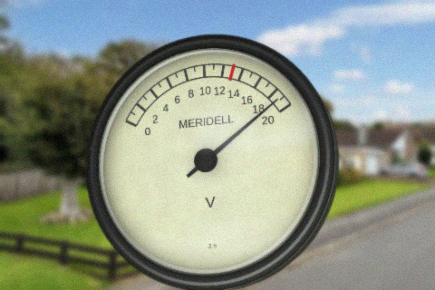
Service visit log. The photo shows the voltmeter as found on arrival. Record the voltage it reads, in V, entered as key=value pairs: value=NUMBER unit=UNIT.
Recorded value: value=19 unit=V
